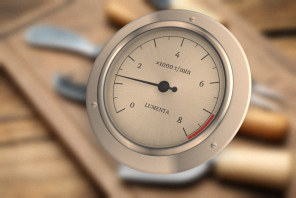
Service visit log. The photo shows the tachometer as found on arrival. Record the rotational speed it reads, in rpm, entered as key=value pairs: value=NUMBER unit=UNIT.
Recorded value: value=1250 unit=rpm
